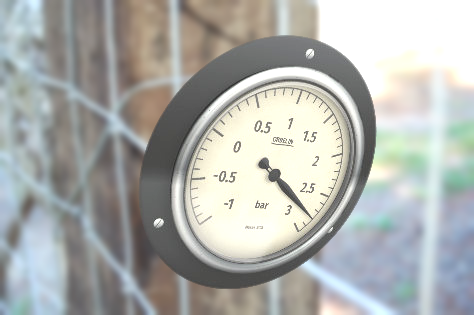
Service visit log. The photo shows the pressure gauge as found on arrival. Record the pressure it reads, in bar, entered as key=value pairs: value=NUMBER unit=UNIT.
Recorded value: value=2.8 unit=bar
